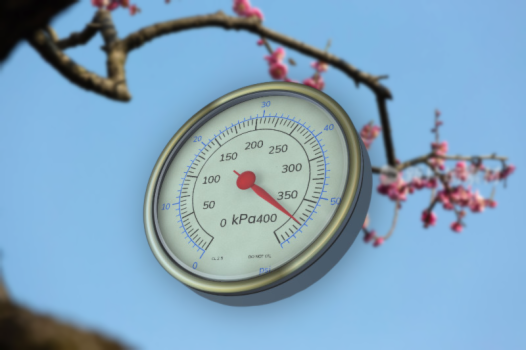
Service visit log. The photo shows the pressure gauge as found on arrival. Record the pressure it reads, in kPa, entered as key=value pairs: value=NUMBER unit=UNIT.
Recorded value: value=375 unit=kPa
